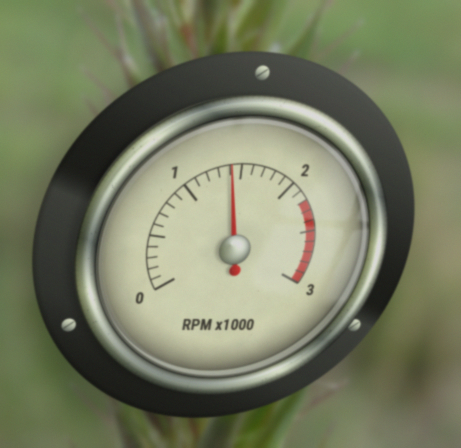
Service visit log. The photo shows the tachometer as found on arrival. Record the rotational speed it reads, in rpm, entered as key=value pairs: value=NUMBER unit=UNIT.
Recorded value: value=1400 unit=rpm
